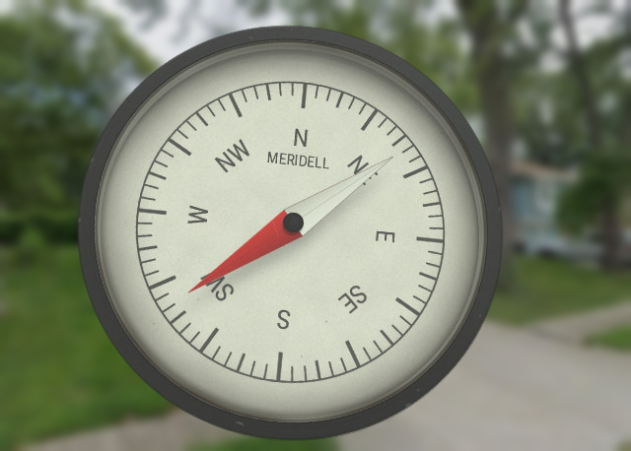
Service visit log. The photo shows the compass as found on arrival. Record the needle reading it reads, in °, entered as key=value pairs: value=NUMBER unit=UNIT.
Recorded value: value=230 unit=°
